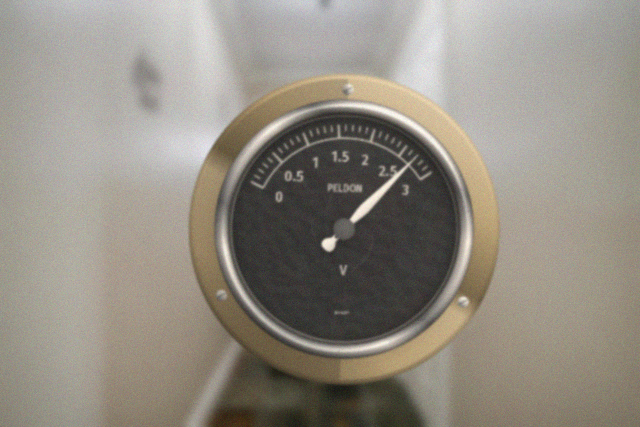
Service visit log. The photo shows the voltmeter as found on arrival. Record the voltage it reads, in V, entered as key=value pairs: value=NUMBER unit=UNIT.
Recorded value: value=2.7 unit=V
